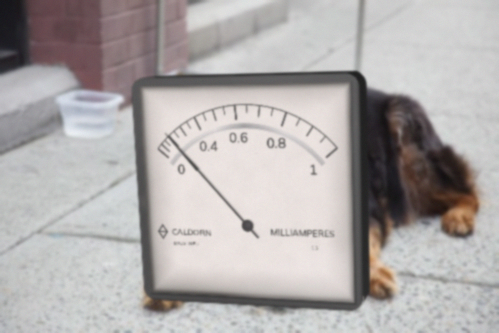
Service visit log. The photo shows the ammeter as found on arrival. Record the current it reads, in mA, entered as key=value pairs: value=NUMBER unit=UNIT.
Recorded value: value=0.2 unit=mA
